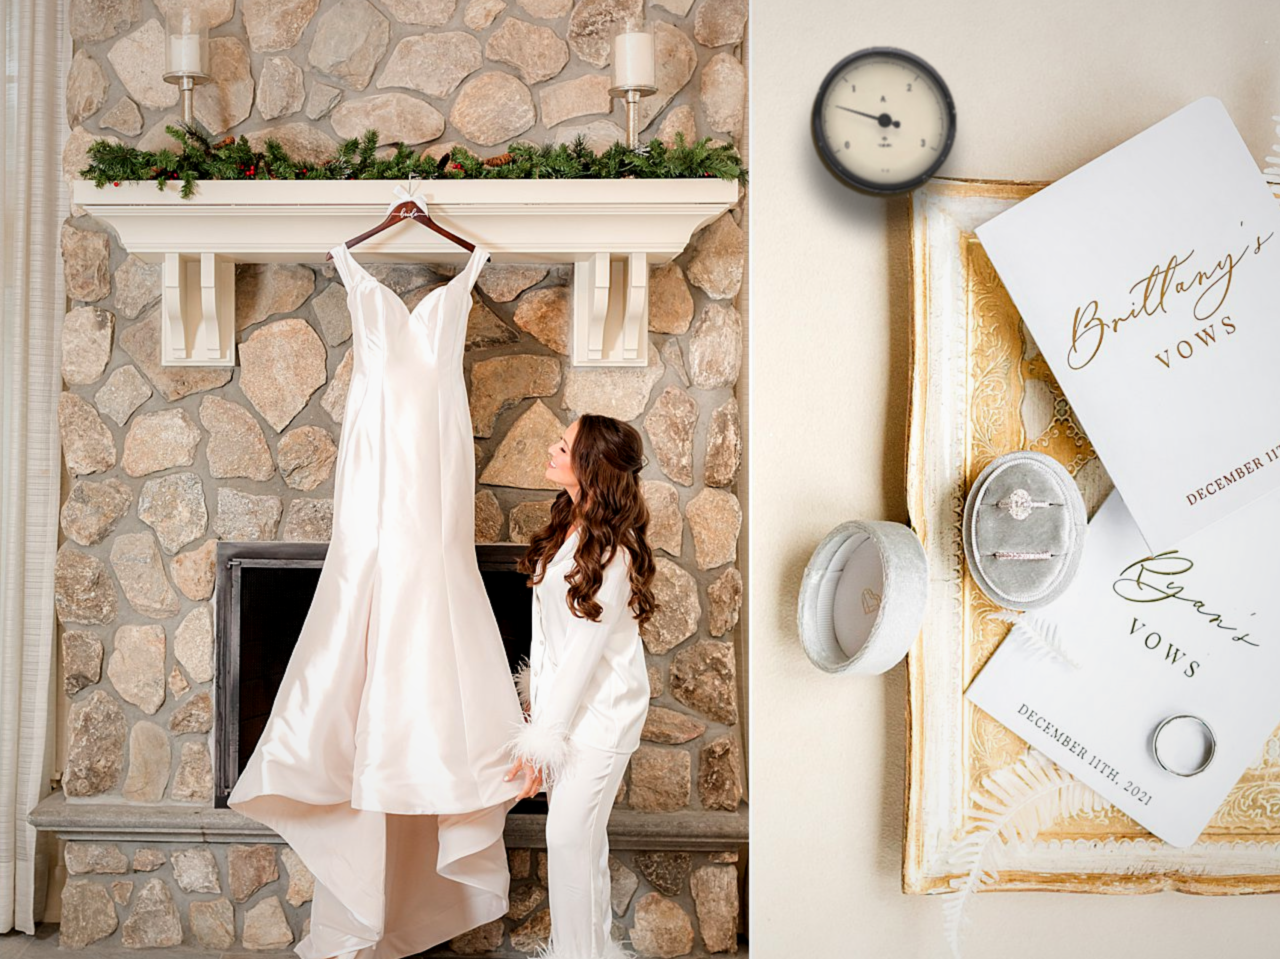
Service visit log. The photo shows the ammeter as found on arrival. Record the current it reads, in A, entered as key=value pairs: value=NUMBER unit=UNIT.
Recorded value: value=0.6 unit=A
